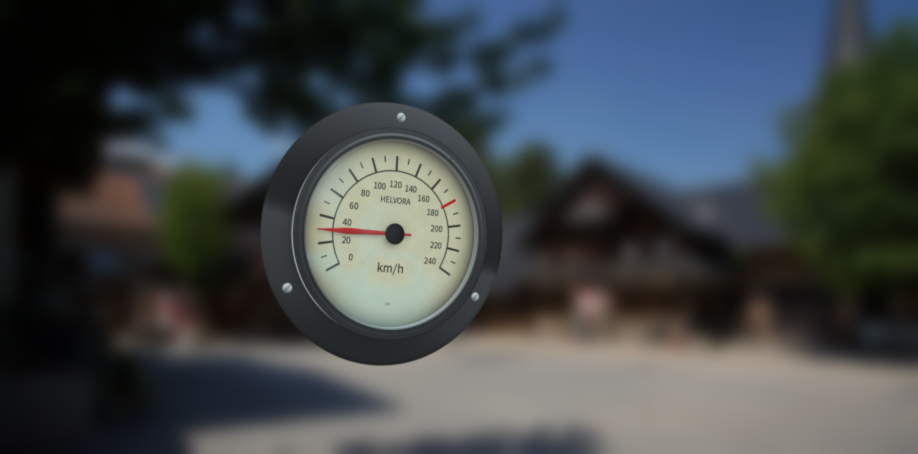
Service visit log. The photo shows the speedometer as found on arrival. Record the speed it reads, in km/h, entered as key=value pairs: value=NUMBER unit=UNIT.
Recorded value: value=30 unit=km/h
